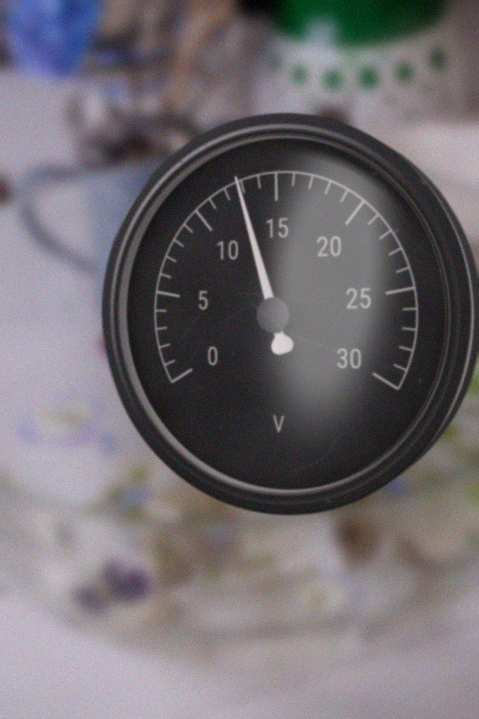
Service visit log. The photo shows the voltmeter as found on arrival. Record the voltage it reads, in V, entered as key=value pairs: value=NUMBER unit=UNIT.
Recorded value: value=13 unit=V
